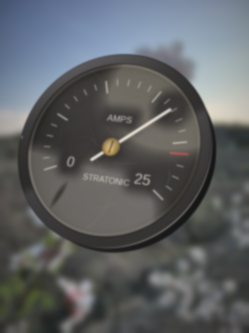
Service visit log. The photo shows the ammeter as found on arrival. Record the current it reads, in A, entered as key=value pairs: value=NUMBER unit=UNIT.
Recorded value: value=17 unit=A
